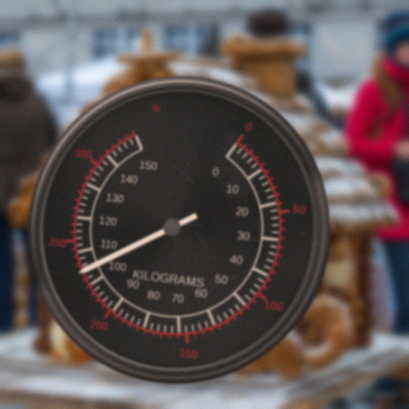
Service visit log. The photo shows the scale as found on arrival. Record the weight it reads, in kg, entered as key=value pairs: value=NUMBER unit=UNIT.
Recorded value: value=104 unit=kg
